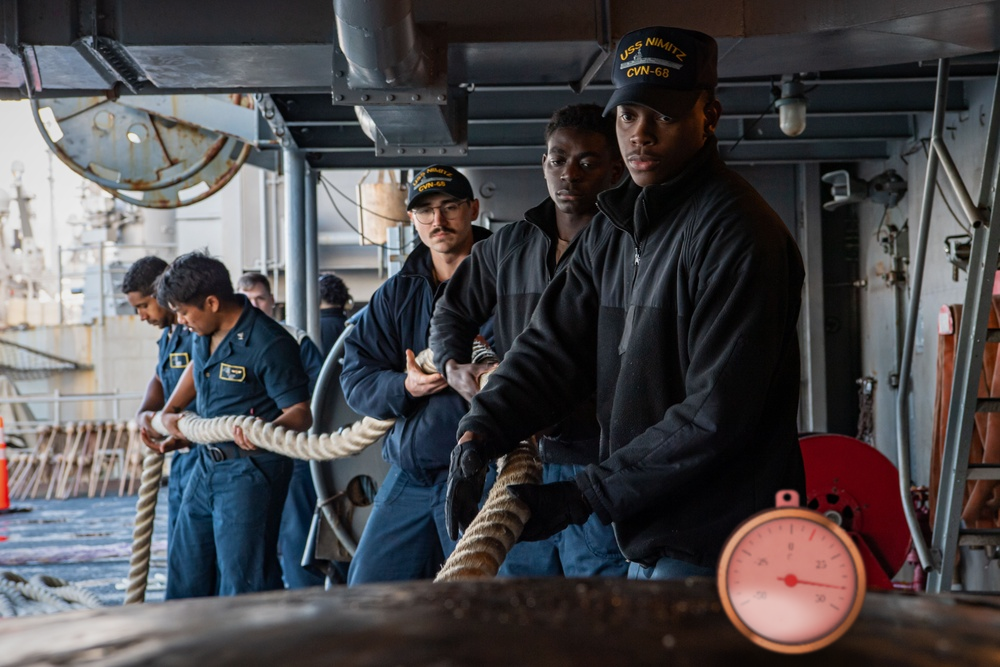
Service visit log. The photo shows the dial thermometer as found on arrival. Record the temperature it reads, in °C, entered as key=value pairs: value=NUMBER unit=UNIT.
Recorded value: value=40 unit=°C
